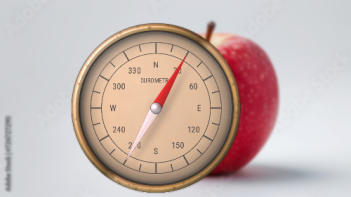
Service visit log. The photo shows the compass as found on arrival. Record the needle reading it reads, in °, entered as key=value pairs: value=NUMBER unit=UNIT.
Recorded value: value=30 unit=°
